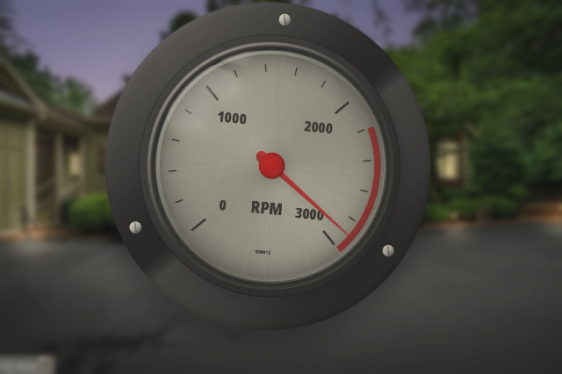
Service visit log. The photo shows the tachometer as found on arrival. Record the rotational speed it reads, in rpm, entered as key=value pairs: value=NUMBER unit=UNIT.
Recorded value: value=2900 unit=rpm
